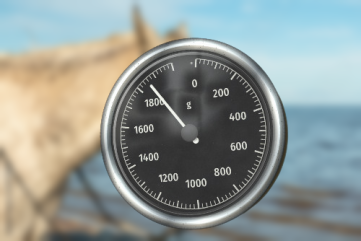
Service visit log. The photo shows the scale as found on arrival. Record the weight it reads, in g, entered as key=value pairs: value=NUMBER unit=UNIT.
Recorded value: value=1860 unit=g
